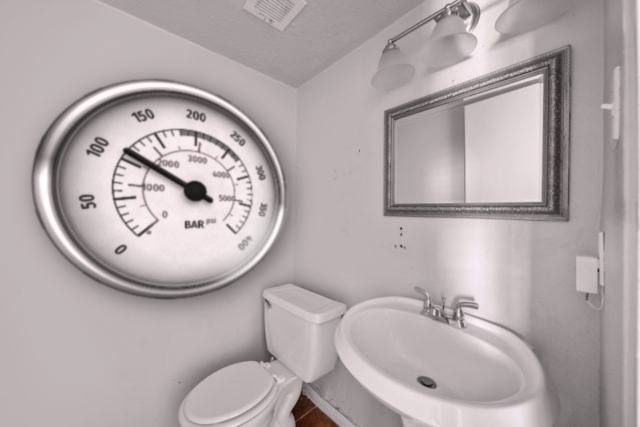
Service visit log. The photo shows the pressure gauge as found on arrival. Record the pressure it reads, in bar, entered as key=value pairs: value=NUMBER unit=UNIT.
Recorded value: value=110 unit=bar
